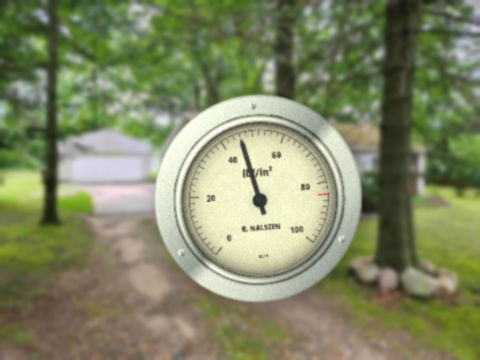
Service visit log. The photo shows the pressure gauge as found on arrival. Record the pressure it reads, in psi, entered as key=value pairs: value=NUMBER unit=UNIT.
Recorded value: value=46 unit=psi
